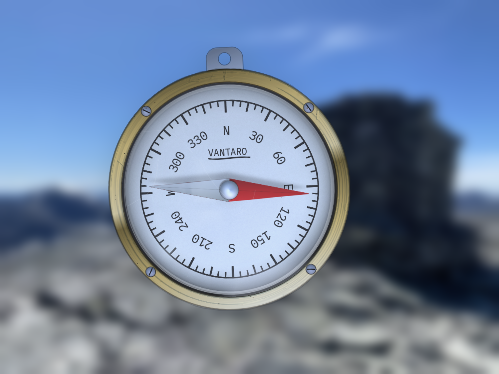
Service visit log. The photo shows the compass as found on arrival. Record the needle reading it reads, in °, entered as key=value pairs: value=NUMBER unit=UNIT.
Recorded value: value=95 unit=°
